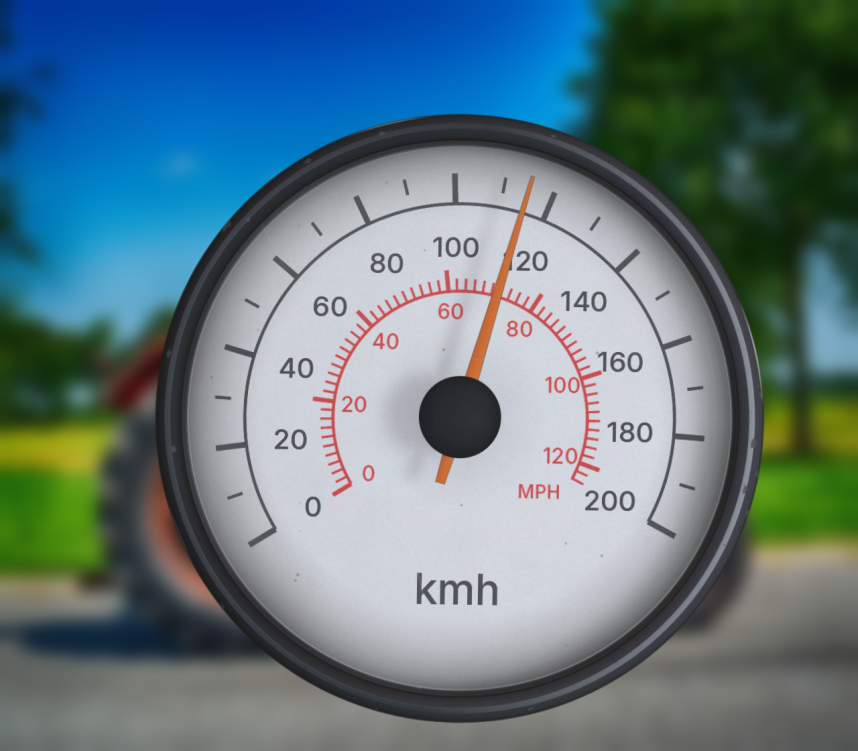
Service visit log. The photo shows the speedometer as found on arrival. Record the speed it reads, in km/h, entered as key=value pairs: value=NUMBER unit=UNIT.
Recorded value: value=115 unit=km/h
